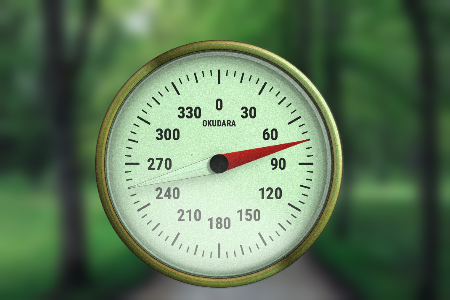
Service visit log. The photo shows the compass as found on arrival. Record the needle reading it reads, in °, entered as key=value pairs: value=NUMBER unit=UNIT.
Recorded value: value=75 unit=°
